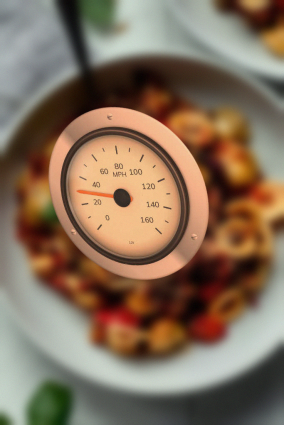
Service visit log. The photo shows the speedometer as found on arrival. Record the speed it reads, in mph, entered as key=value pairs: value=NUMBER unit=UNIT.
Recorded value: value=30 unit=mph
